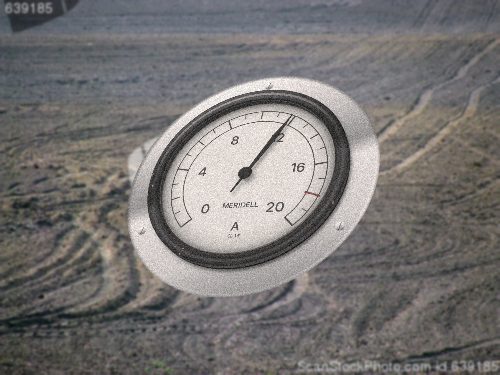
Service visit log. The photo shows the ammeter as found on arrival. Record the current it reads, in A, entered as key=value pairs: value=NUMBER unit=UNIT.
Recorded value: value=12 unit=A
